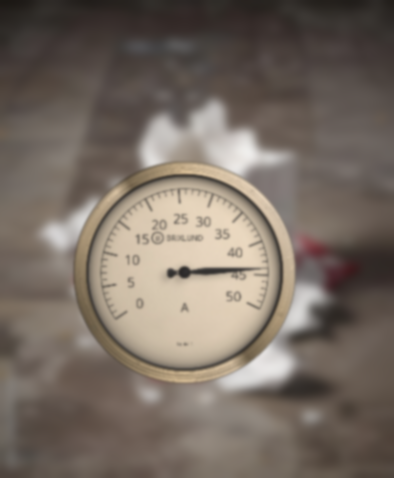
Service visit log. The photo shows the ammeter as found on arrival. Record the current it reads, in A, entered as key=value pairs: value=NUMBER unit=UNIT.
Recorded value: value=44 unit=A
